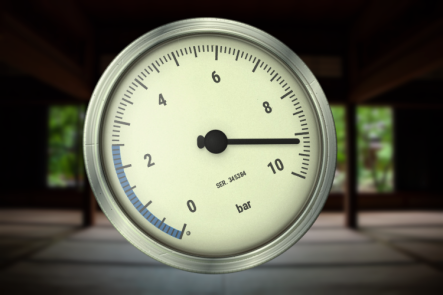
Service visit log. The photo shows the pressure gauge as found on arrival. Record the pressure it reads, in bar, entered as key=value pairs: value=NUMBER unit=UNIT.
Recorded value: value=9.2 unit=bar
